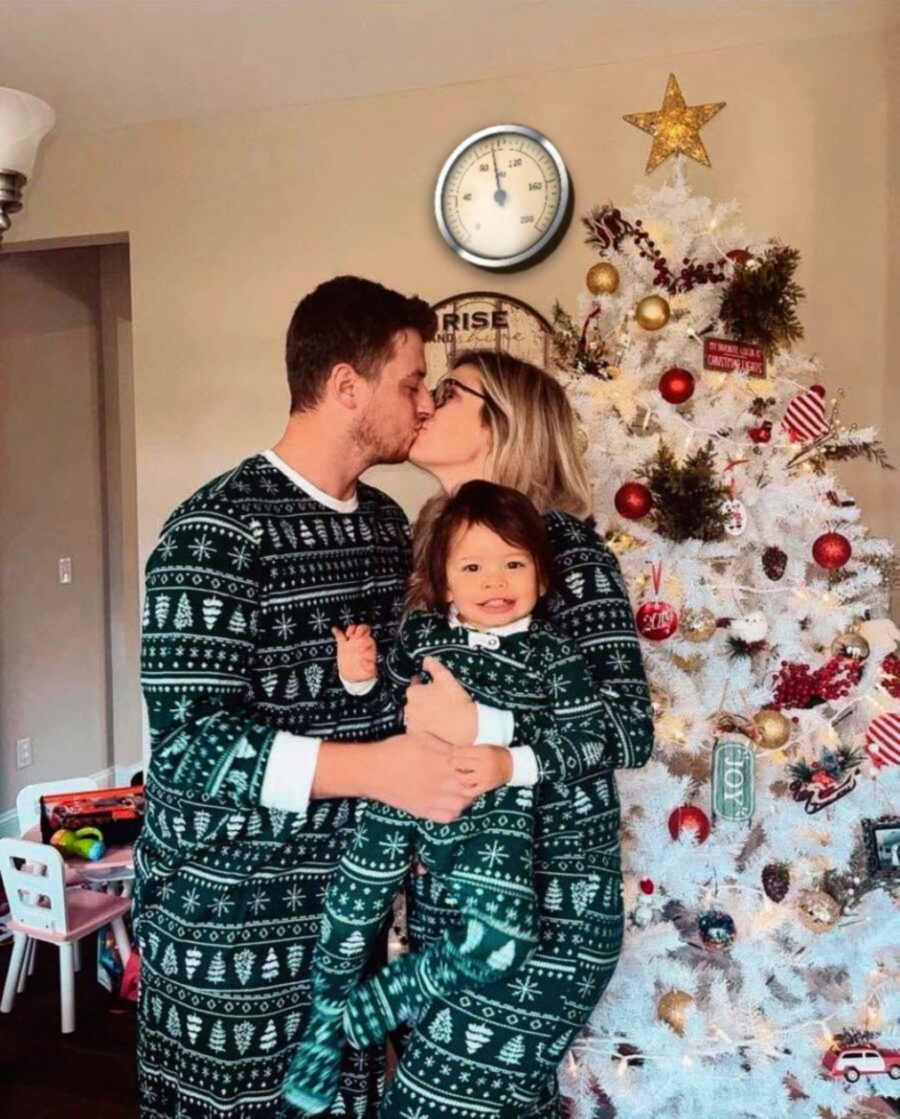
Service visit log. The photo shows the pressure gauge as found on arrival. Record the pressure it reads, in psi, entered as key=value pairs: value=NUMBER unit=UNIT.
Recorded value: value=95 unit=psi
